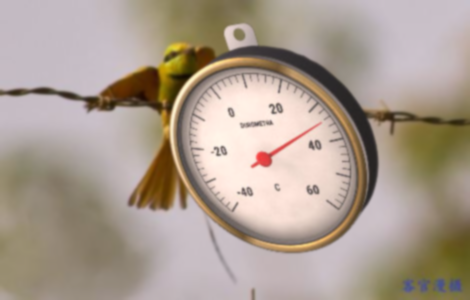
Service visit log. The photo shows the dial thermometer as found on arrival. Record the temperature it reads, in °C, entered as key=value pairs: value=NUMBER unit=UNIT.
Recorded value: value=34 unit=°C
